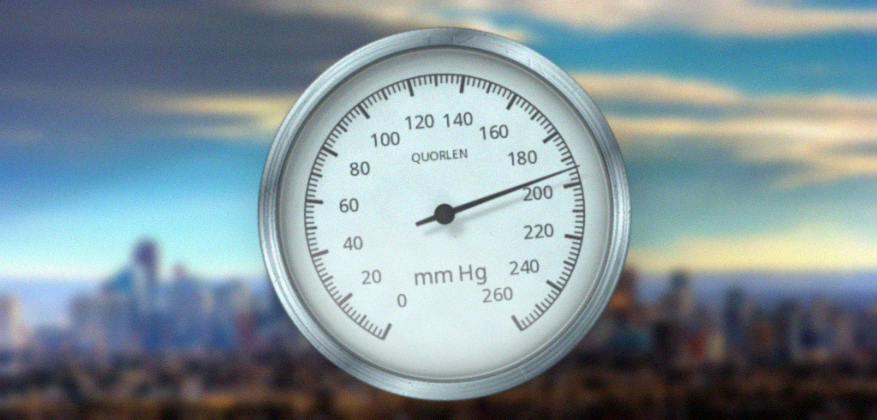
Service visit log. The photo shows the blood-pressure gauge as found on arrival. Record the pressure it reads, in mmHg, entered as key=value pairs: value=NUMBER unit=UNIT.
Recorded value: value=194 unit=mmHg
